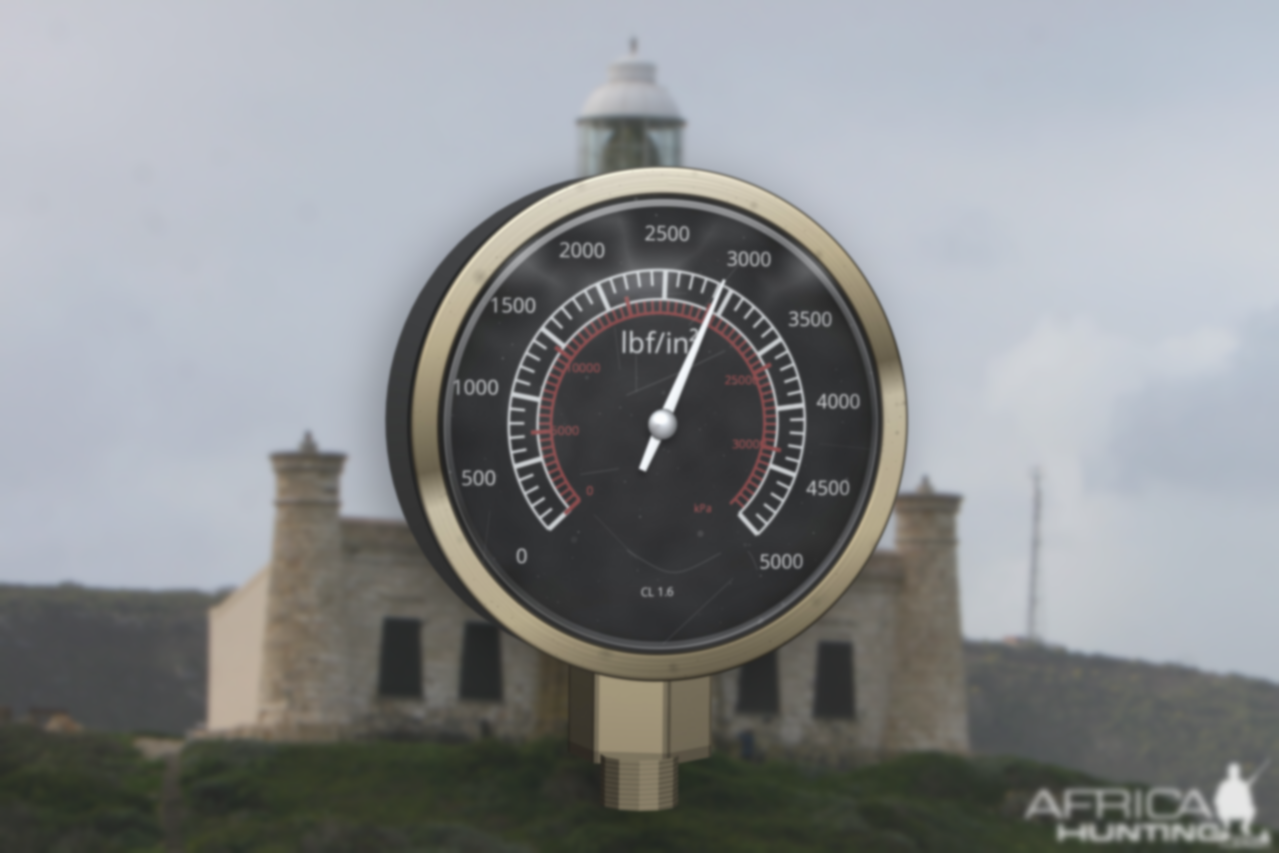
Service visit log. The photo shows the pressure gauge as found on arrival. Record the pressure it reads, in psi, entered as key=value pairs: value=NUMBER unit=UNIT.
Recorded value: value=2900 unit=psi
